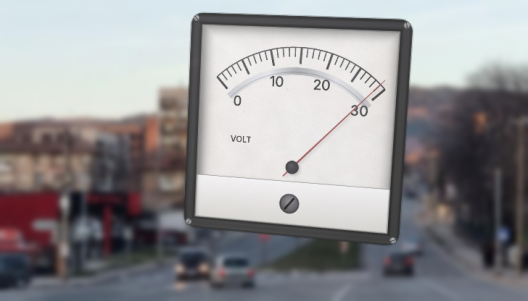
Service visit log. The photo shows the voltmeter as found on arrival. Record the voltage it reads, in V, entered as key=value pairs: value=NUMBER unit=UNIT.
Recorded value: value=29 unit=V
